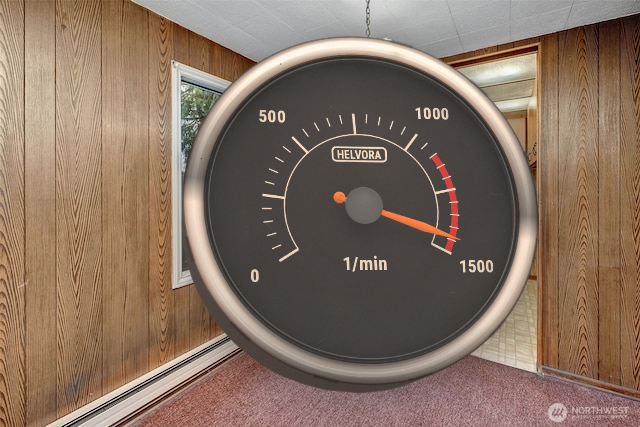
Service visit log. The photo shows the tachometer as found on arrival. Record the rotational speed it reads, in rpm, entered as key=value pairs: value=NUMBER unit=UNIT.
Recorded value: value=1450 unit=rpm
